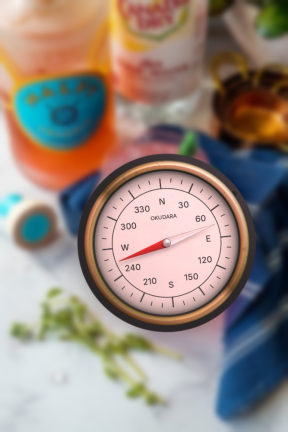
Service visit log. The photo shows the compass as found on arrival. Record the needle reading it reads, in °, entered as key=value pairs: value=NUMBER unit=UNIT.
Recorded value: value=255 unit=°
